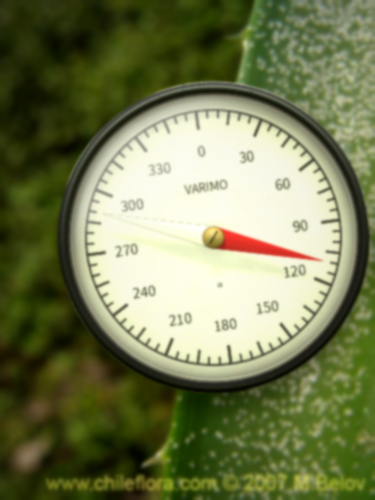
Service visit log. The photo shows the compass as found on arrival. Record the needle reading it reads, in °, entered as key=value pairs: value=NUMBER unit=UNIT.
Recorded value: value=110 unit=°
